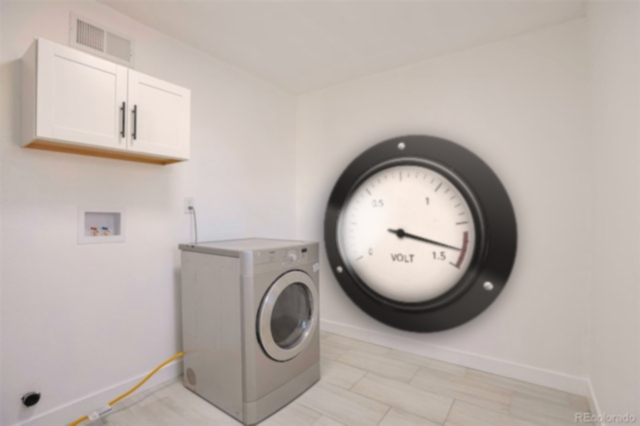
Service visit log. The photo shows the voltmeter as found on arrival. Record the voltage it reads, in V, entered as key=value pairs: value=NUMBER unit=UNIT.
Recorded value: value=1.4 unit=V
